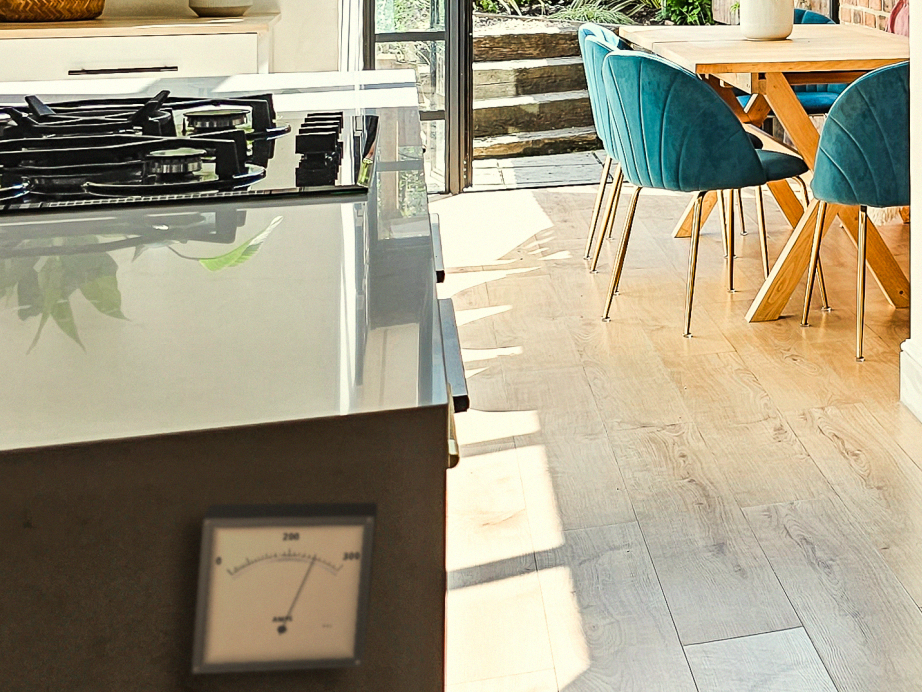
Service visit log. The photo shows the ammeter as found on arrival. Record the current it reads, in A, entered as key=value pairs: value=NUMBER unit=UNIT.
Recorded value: value=250 unit=A
